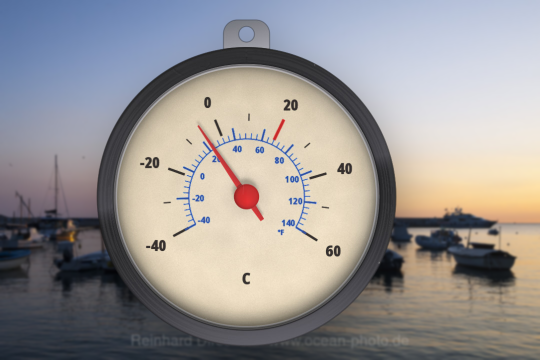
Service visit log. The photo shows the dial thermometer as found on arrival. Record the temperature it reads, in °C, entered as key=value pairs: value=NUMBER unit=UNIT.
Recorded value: value=-5 unit=°C
